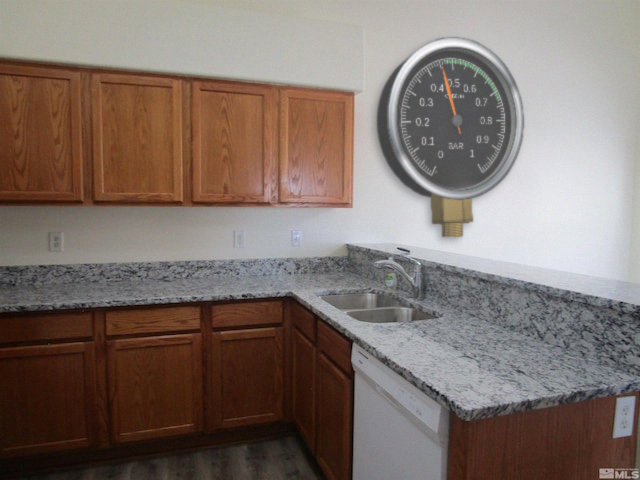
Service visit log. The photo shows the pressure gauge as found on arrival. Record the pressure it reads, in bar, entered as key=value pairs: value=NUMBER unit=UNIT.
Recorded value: value=0.45 unit=bar
